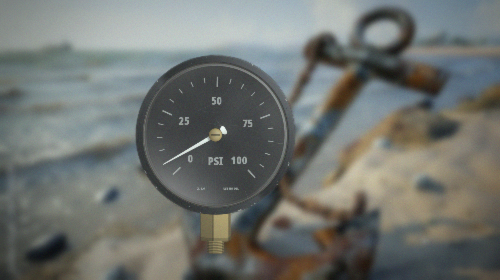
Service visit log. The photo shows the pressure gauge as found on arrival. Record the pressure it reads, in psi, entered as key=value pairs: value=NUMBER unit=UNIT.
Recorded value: value=5 unit=psi
